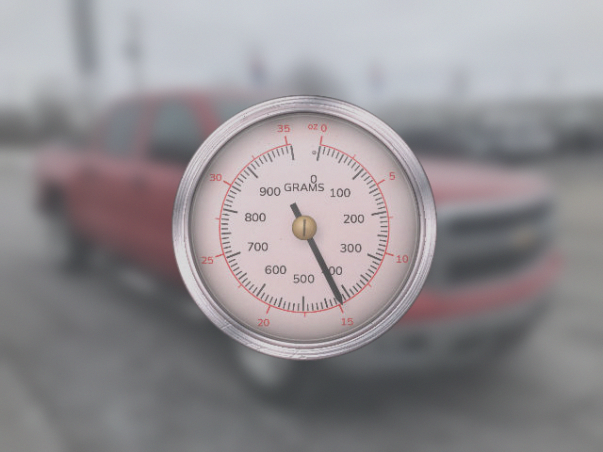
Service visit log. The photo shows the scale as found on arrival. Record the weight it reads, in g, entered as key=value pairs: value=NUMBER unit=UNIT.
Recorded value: value=420 unit=g
